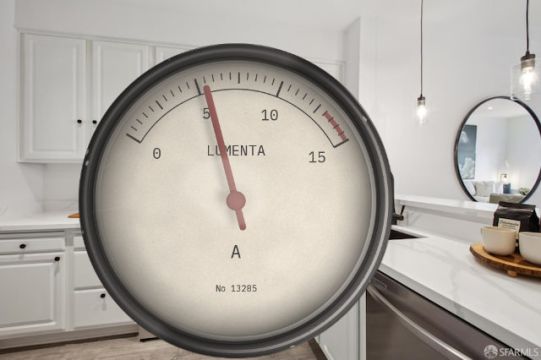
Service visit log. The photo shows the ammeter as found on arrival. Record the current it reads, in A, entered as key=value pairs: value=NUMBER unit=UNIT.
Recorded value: value=5.5 unit=A
